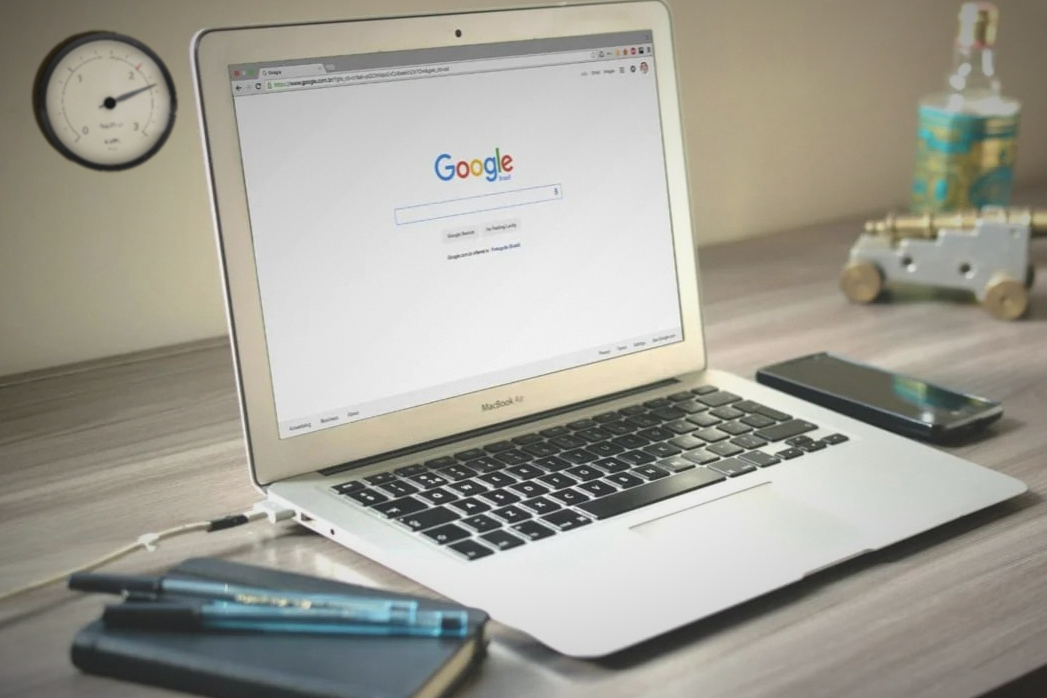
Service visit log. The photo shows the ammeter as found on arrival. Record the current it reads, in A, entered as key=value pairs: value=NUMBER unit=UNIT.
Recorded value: value=2.3 unit=A
